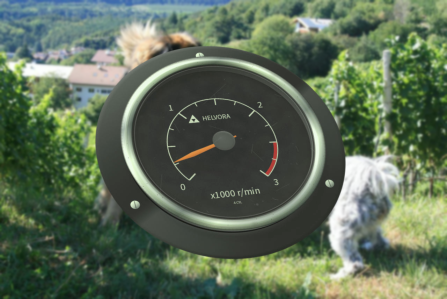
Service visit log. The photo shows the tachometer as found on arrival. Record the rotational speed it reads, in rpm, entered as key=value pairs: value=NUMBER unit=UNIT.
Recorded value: value=250 unit=rpm
